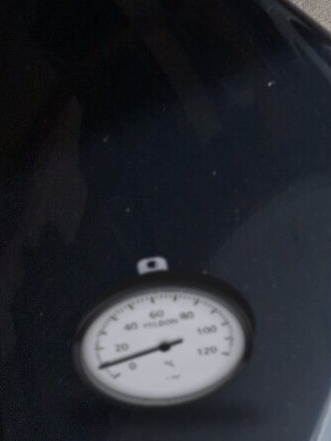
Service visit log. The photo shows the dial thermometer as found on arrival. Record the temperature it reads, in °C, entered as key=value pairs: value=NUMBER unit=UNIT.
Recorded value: value=10 unit=°C
